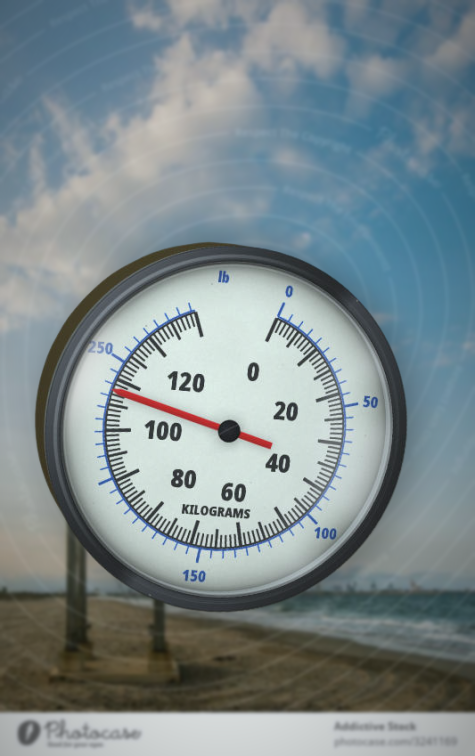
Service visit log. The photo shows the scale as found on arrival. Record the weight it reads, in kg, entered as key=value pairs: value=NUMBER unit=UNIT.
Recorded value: value=108 unit=kg
